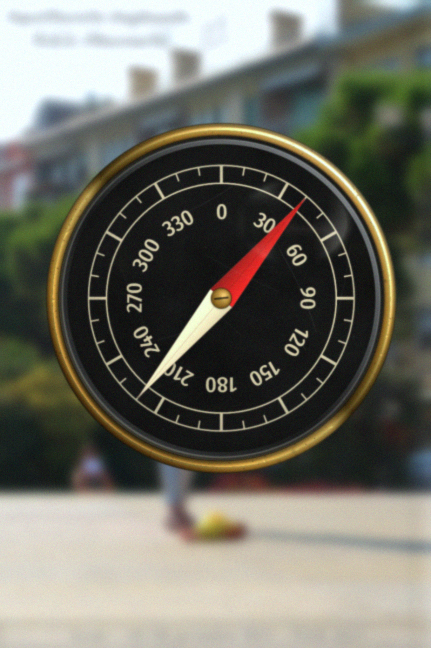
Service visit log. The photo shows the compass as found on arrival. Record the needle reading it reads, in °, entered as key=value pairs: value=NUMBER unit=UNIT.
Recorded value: value=40 unit=°
